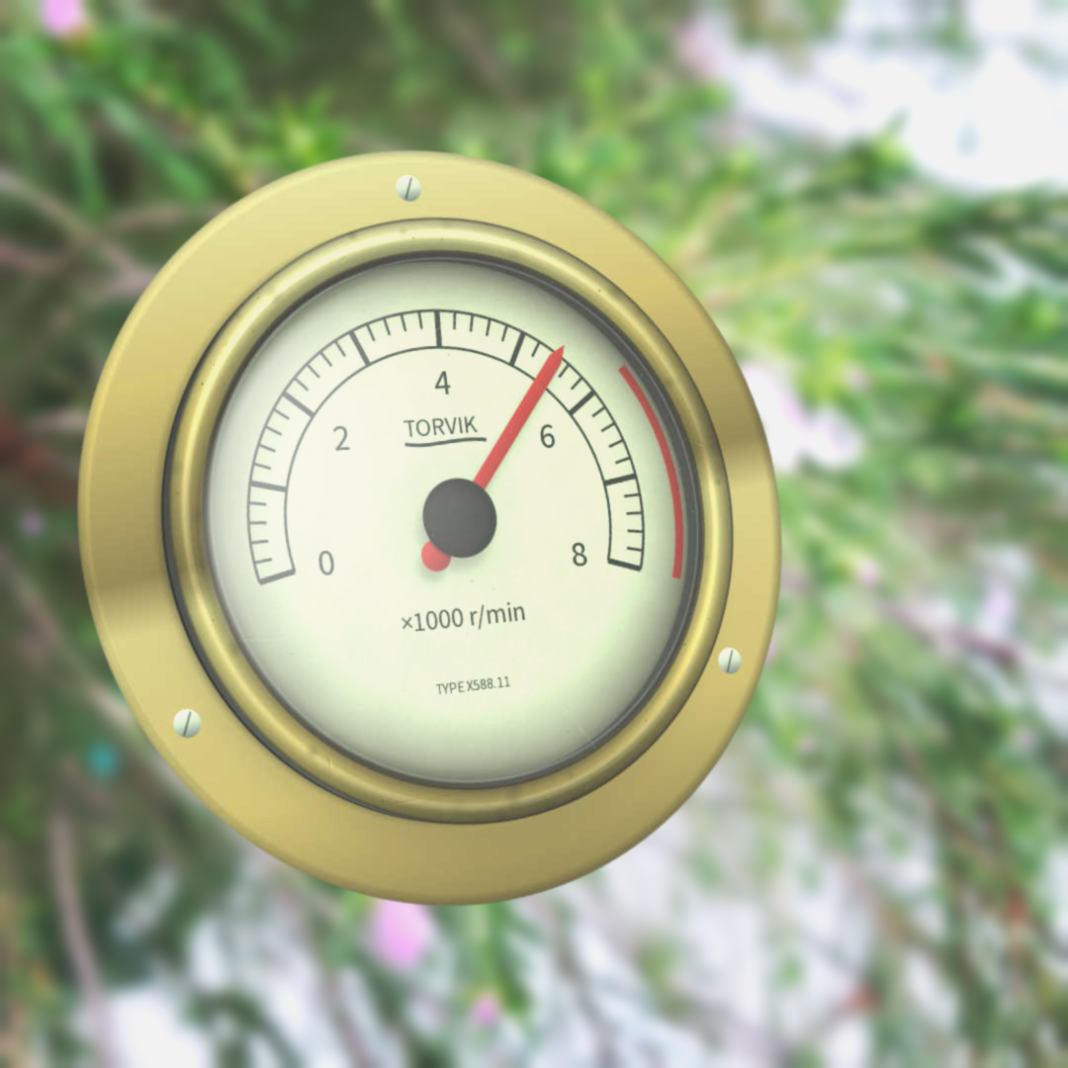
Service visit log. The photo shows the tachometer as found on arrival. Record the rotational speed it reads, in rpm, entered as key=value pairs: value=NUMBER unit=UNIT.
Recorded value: value=5400 unit=rpm
